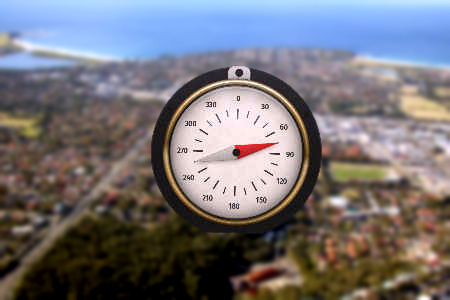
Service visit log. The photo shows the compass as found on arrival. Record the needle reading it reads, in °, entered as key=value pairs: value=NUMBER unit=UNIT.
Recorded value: value=75 unit=°
